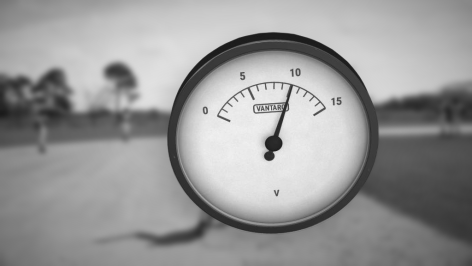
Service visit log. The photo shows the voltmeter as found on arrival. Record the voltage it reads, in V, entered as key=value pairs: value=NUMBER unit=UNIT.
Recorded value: value=10 unit=V
